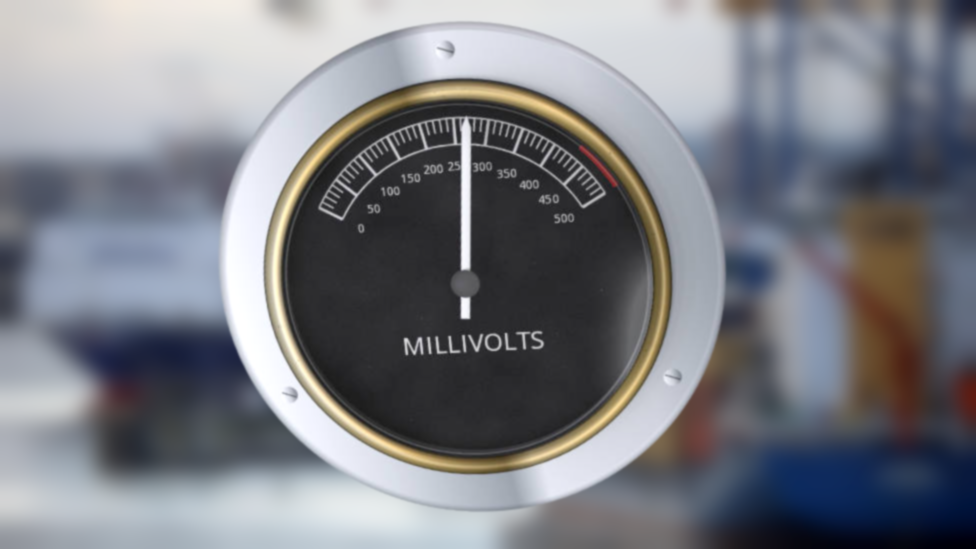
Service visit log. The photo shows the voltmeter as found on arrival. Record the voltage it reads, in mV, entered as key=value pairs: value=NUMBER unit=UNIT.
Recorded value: value=270 unit=mV
